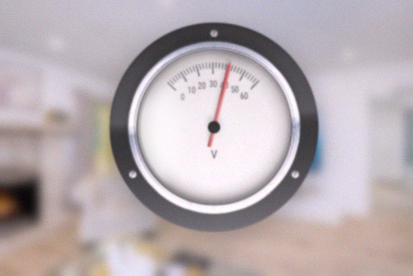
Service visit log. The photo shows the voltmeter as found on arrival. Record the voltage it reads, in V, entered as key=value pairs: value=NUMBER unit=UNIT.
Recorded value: value=40 unit=V
